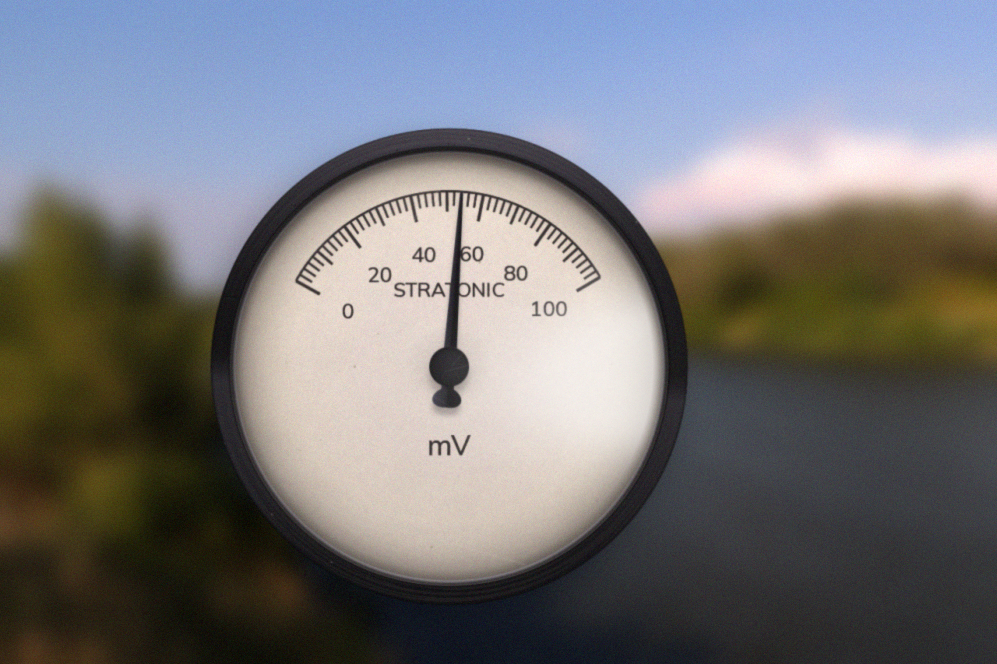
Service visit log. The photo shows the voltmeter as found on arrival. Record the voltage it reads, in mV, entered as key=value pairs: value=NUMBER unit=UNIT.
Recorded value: value=54 unit=mV
